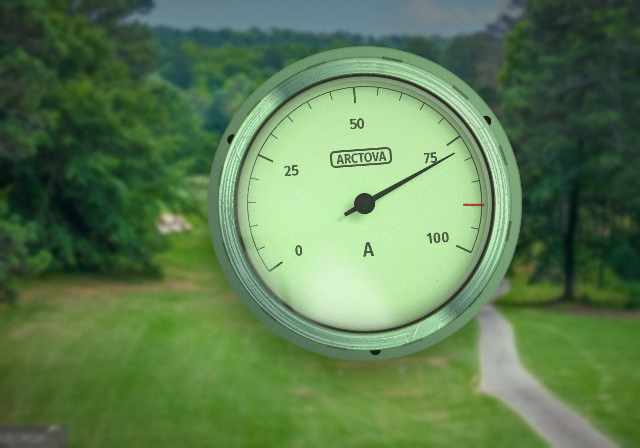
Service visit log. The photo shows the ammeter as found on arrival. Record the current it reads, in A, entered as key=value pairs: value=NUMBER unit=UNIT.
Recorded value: value=77.5 unit=A
